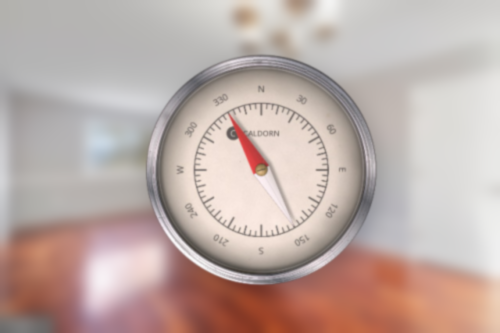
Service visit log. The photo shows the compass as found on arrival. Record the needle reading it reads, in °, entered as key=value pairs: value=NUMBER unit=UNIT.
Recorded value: value=330 unit=°
